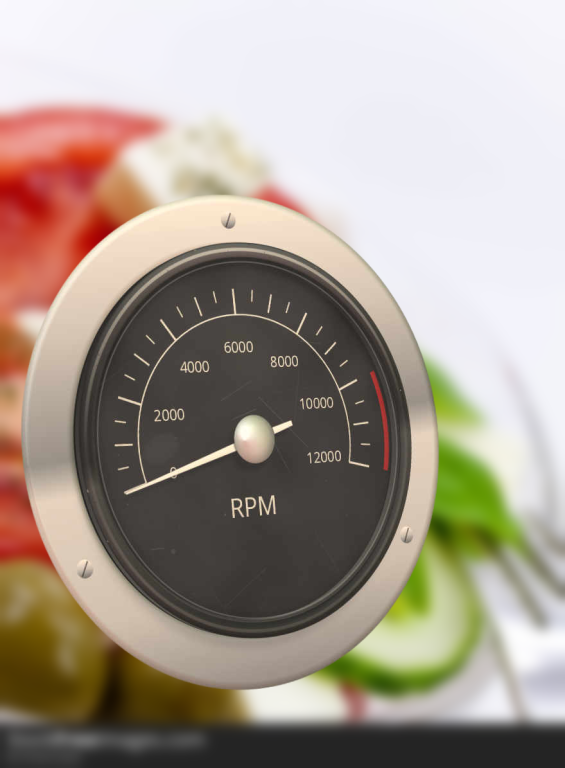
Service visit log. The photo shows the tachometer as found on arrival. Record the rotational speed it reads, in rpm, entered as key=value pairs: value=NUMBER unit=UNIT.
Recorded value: value=0 unit=rpm
